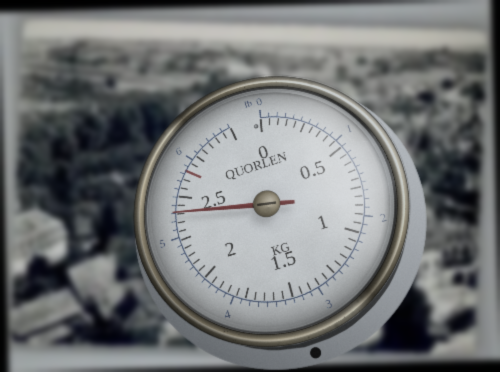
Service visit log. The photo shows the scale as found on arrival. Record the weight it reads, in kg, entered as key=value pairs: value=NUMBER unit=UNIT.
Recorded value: value=2.4 unit=kg
